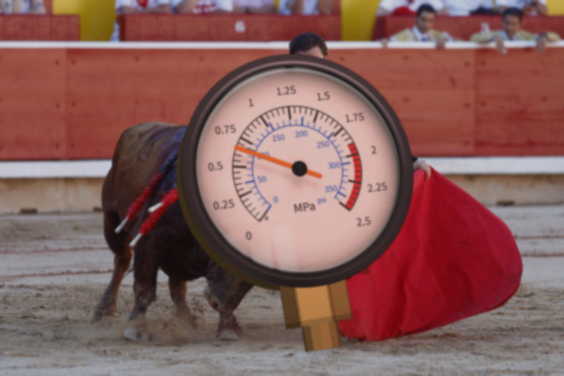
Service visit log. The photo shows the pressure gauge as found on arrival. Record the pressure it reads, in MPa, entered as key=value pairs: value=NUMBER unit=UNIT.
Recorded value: value=0.65 unit=MPa
